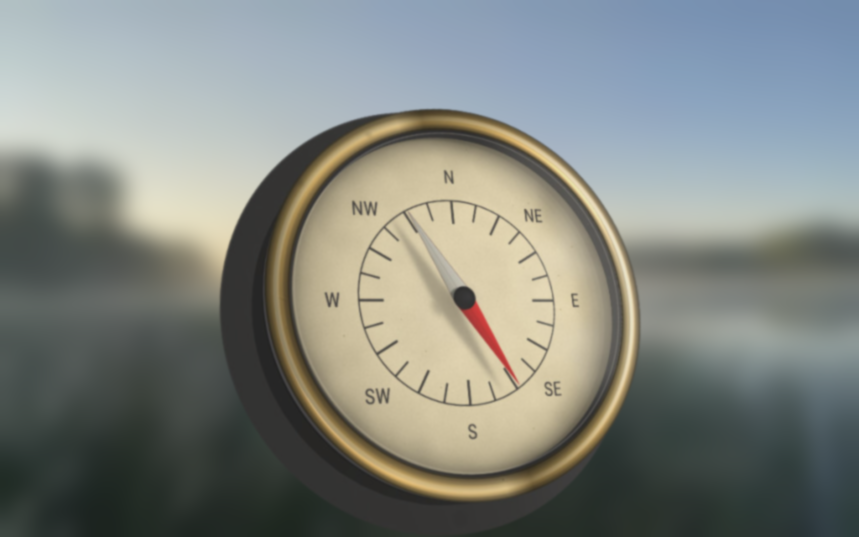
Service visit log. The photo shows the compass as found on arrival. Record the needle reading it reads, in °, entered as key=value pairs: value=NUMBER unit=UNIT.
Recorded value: value=150 unit=°
